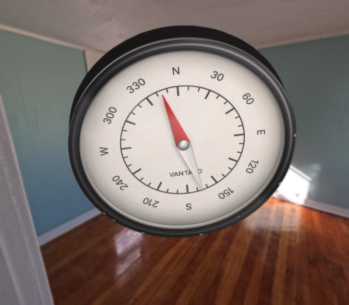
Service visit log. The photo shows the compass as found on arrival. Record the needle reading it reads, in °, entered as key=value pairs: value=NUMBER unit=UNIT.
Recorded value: value=345 unit=°
